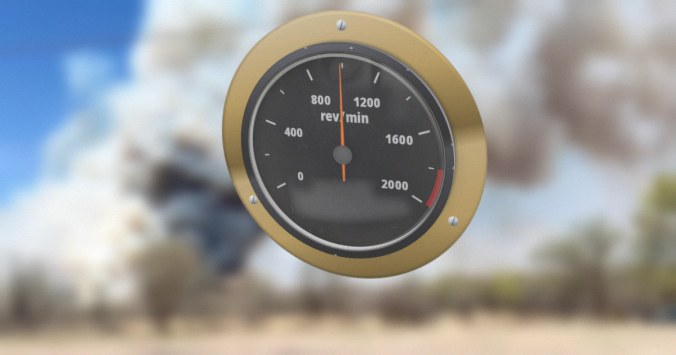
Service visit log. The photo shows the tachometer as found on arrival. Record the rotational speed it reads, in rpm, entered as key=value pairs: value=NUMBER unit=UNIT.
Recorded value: value=1000 unit=rpm
